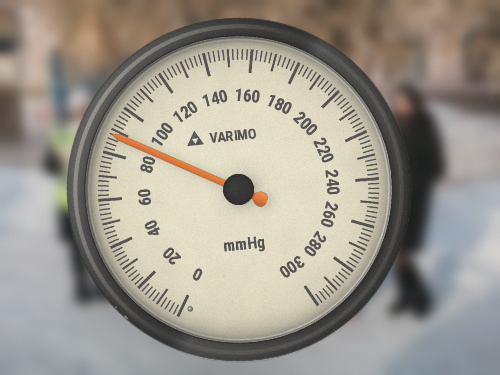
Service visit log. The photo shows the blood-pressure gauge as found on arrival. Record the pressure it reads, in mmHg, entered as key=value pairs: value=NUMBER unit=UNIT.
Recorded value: value=88 unit=mmHg
